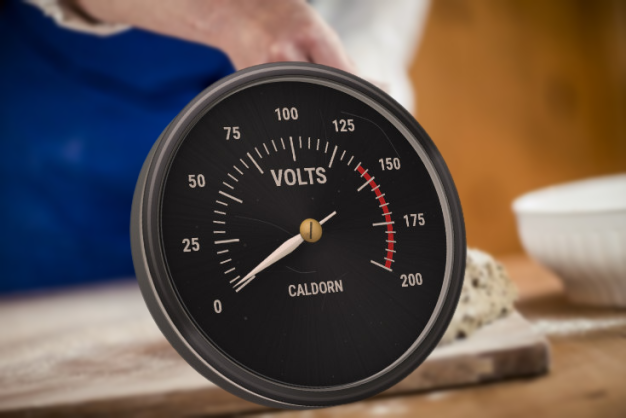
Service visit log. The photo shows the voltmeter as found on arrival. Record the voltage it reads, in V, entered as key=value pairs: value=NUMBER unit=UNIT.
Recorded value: value=2.5 unit=V
